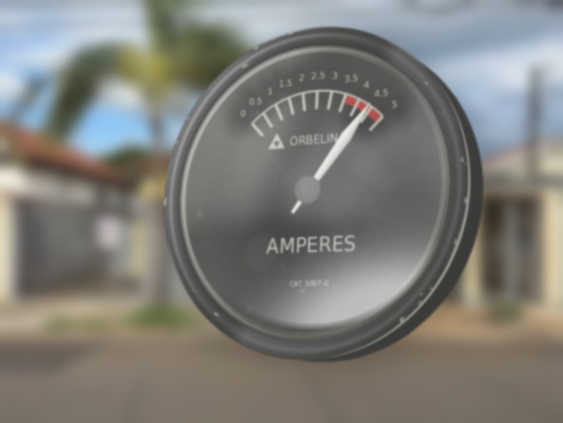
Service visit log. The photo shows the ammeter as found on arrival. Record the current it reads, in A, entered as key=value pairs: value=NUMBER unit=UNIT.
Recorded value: value=4.5 unit=A
